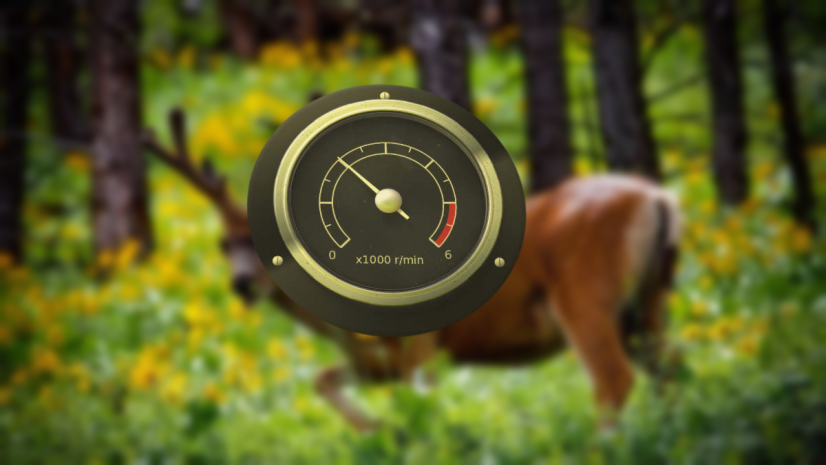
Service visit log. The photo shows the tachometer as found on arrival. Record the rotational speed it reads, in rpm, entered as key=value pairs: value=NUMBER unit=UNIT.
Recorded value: value=2000 unit=rpm
